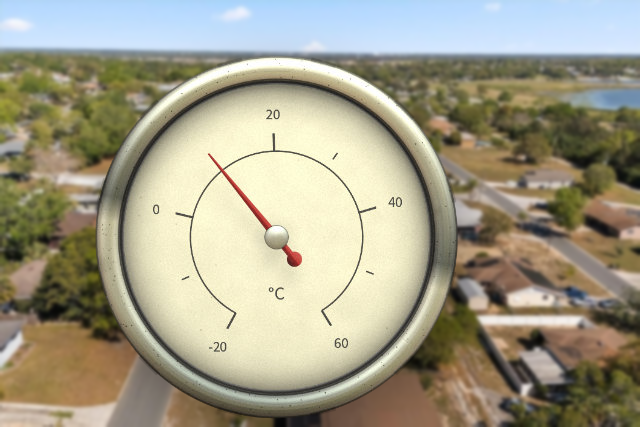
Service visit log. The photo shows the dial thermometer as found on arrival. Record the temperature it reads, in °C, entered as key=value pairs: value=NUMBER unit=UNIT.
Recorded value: value=10 unit=°C
